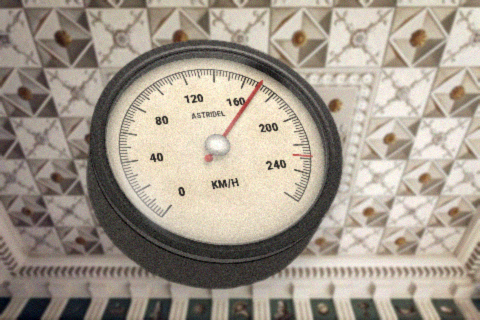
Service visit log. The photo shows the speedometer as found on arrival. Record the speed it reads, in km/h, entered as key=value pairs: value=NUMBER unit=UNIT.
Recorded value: value=170 unit=km/h
